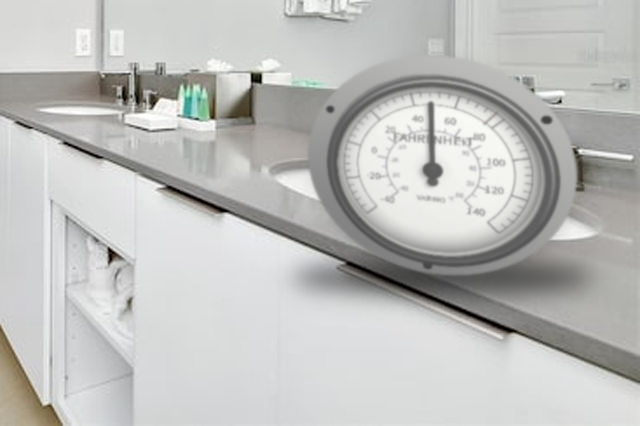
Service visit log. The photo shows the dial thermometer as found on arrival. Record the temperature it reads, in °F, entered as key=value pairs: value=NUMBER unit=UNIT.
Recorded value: value=48 unit=°F
